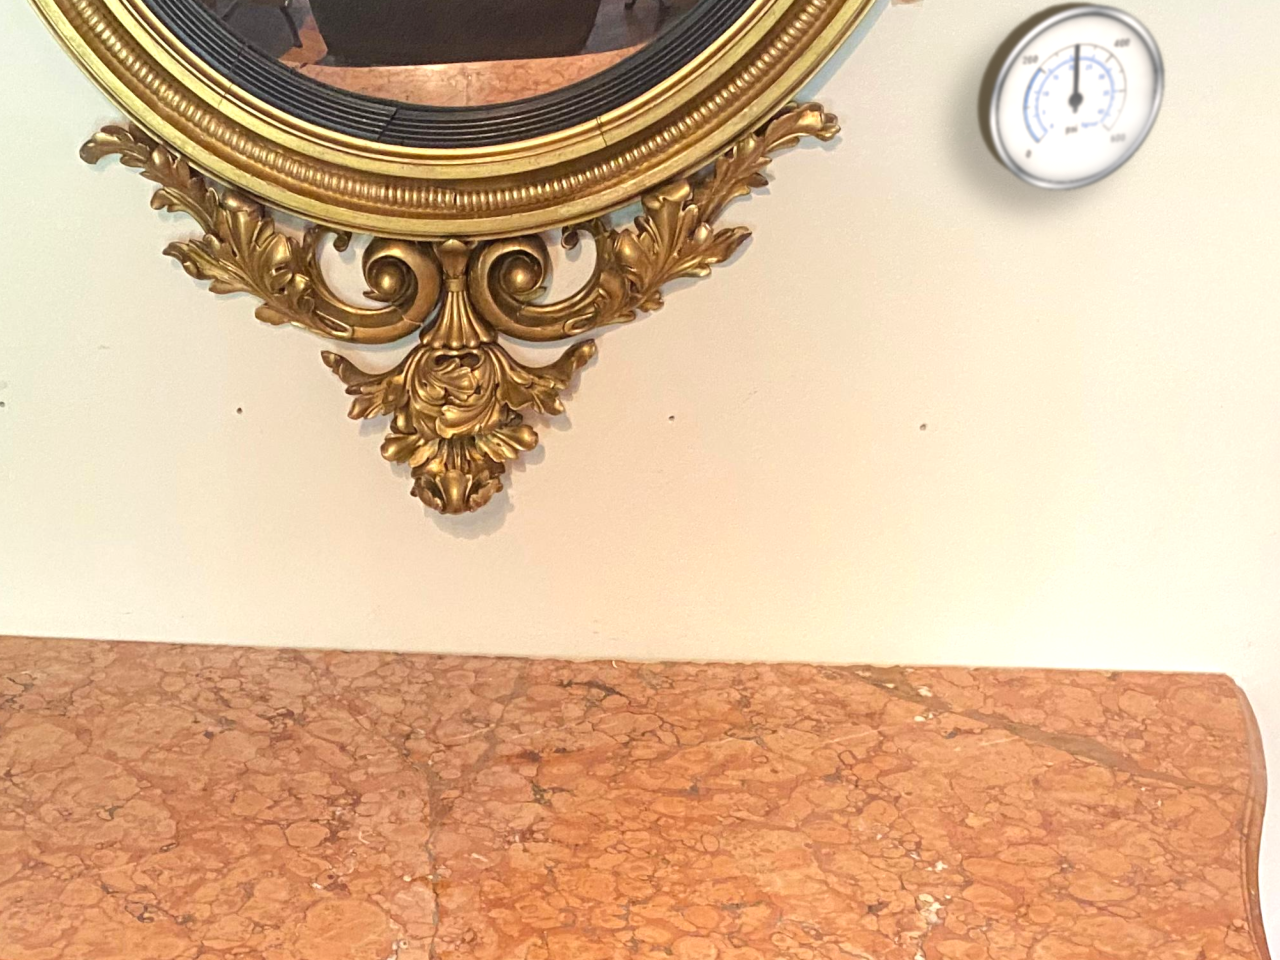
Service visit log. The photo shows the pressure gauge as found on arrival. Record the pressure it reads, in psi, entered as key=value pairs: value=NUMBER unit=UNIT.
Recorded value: value=300 unit=psi
